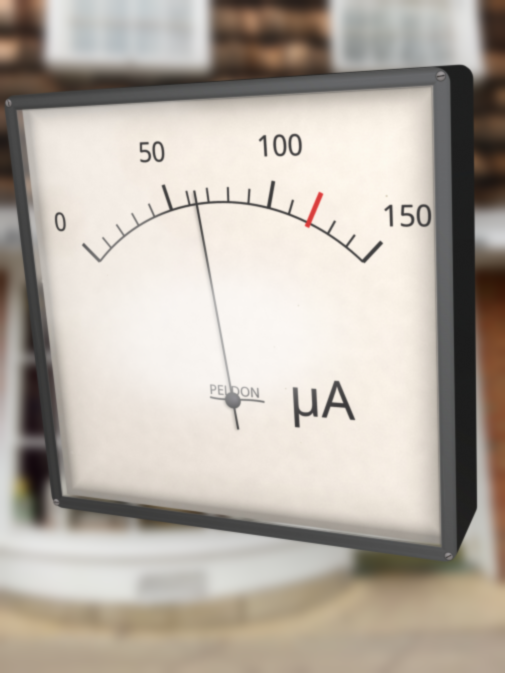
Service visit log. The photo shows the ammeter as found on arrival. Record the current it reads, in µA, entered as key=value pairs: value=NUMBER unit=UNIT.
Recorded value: value=65 unit=µA
